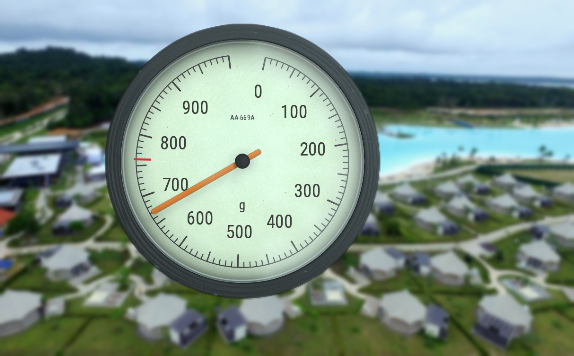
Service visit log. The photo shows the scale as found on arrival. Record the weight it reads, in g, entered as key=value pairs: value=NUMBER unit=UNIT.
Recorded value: value=670 unit=g
